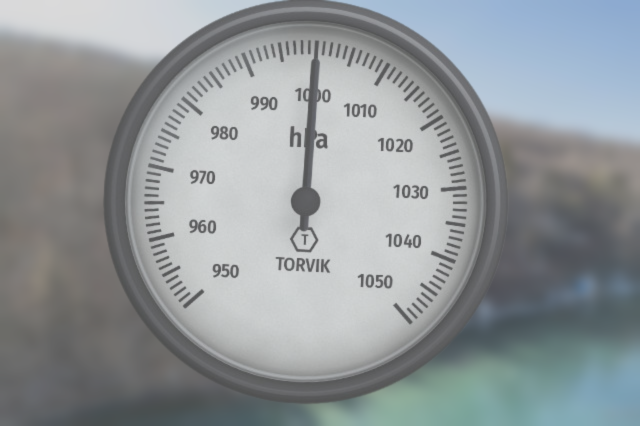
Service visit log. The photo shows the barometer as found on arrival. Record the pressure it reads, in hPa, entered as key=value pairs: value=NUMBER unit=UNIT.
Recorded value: value=1000 unit=hPa
